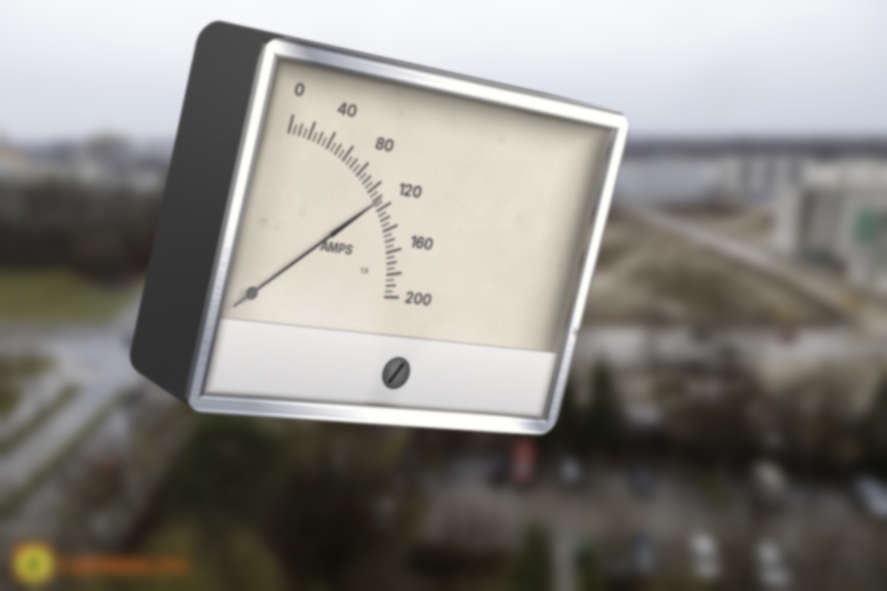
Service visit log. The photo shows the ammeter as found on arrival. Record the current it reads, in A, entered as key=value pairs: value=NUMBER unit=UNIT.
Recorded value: value=110 unit=A
